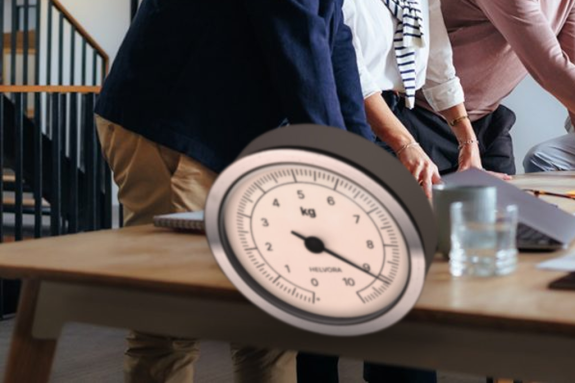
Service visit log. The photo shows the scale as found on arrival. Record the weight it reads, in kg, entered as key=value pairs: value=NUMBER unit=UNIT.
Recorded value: value=9 unit=kg
